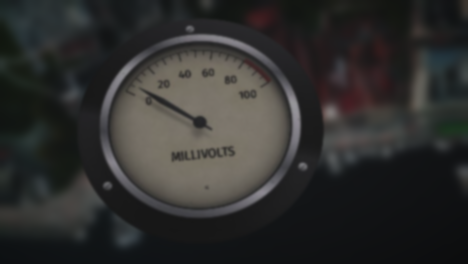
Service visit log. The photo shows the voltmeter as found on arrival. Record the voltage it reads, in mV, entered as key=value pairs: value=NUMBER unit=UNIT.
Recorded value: value=5 unit=mV
